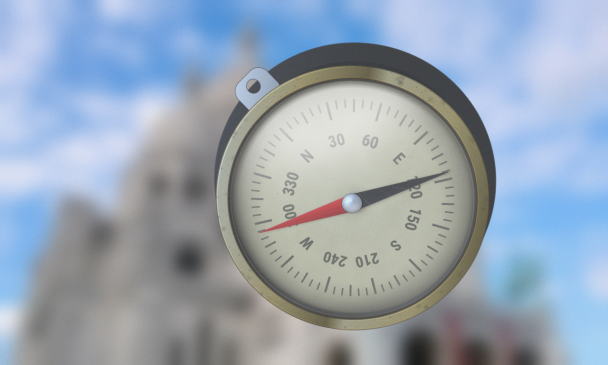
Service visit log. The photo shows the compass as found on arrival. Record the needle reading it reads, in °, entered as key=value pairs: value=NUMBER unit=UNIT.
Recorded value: value=295 unit=°
